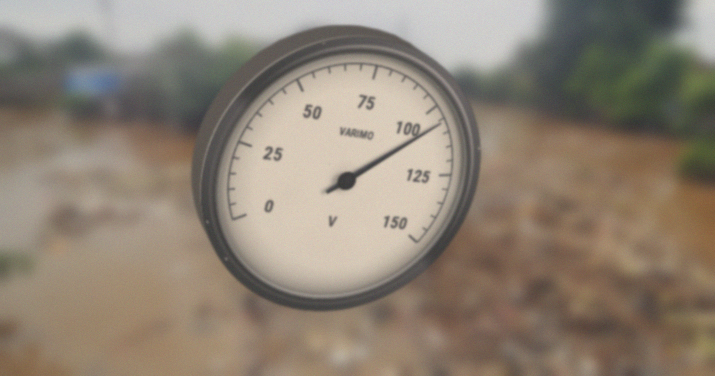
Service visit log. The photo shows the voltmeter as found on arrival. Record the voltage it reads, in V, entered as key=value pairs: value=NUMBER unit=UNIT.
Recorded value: value=105 unit=V
